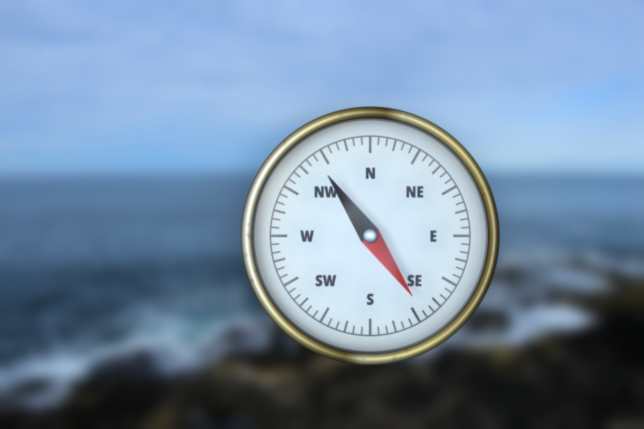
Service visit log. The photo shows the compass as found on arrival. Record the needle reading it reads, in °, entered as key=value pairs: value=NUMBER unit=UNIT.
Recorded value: value=145 unit=°
